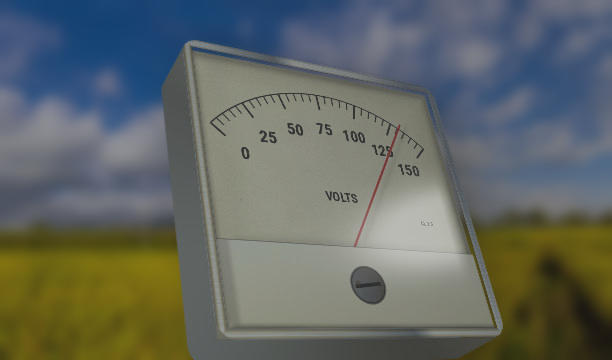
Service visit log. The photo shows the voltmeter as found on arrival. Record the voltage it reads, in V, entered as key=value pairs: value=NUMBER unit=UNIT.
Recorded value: value=130 unit=V
